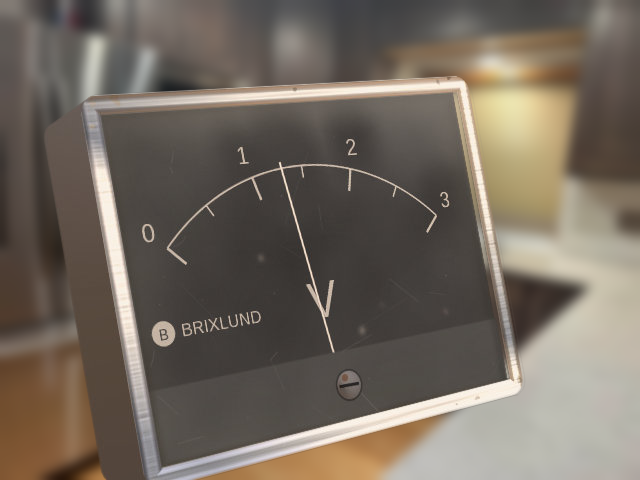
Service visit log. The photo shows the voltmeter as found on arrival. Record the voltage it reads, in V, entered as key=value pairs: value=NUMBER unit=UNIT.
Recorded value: value=1.25 unit=V
